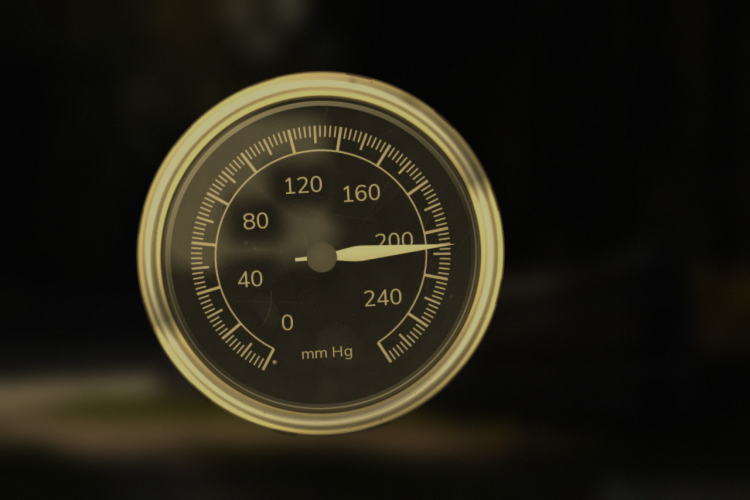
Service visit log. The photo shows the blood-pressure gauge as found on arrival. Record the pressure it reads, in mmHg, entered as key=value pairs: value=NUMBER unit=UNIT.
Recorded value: value=206 unit=mmHg
